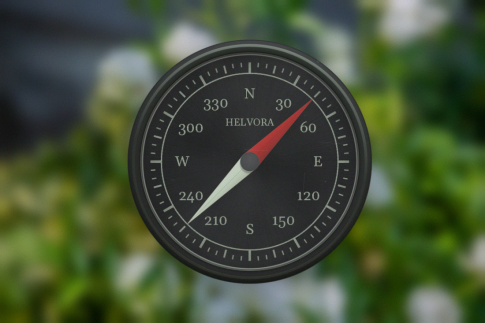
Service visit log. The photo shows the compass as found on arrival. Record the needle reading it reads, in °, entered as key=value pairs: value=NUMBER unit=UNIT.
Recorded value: value=45 unit=°
